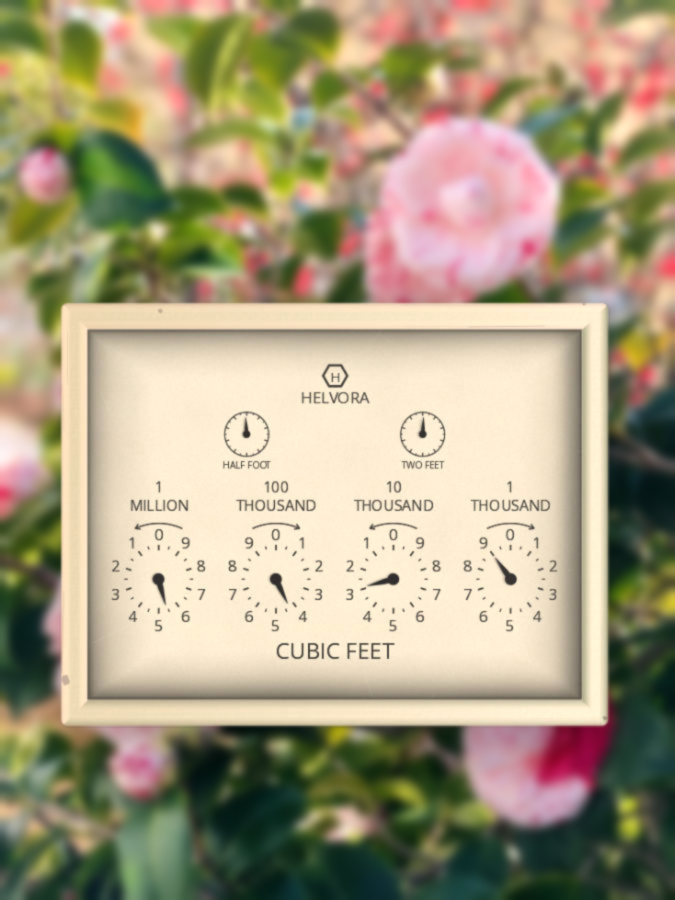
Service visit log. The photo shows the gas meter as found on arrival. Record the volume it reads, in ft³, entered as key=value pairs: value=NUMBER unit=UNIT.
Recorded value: value=542900 unit=ft³
